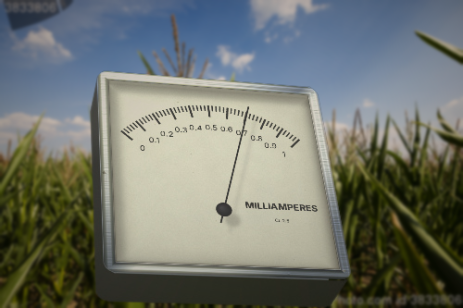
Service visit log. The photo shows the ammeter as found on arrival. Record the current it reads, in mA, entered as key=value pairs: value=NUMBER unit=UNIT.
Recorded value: value=0.7 unit=mA
